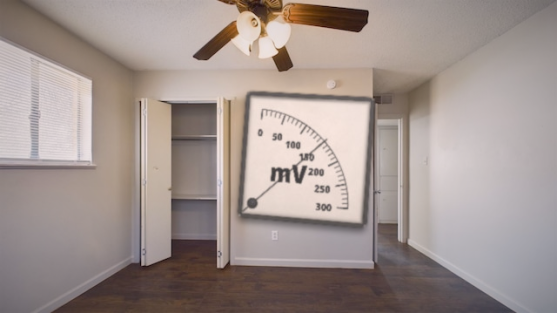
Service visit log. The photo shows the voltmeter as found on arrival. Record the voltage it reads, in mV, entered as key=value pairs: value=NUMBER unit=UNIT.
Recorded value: value=150 unit=mV
